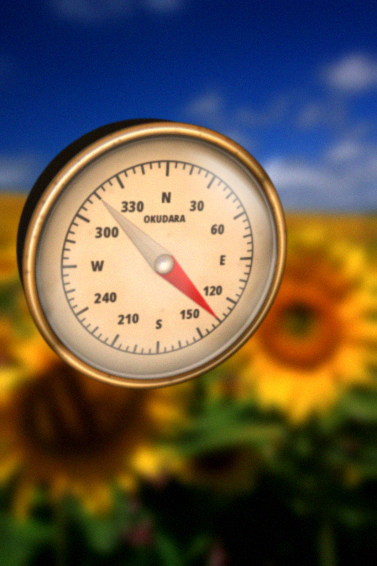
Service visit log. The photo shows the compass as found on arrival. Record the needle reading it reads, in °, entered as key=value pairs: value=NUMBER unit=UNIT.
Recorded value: value=135 unit=°
